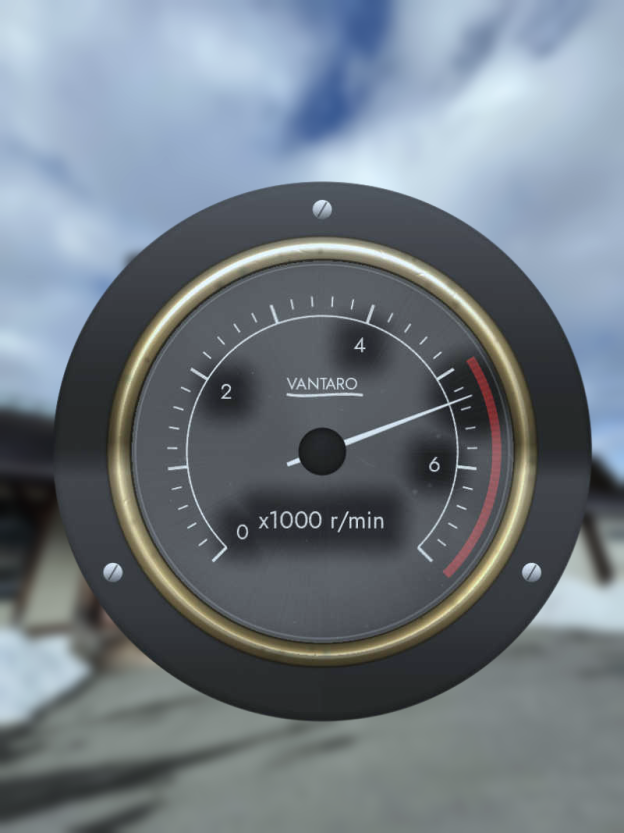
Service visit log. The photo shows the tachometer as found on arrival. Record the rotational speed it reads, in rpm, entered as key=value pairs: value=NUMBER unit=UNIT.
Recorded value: value=5300 unit=rpm
